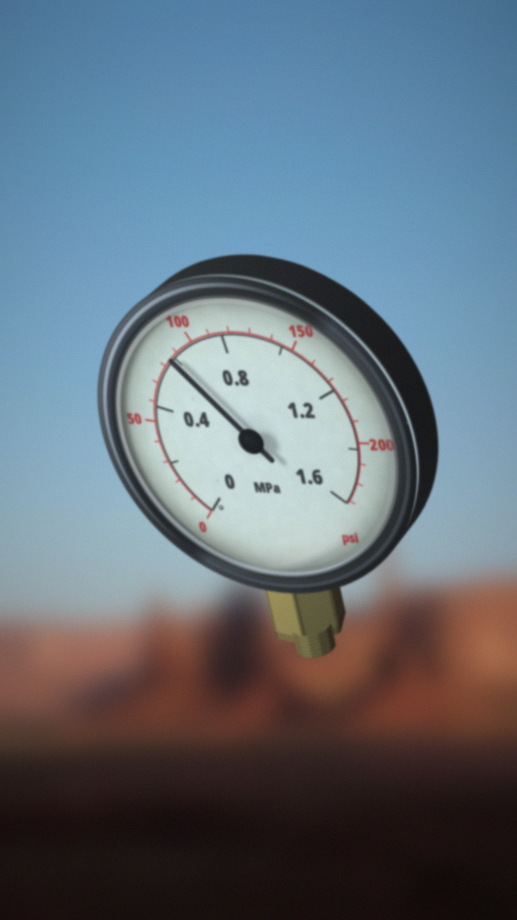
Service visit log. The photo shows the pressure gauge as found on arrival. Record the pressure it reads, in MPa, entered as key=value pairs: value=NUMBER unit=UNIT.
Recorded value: value=0.6 unit=MPa
